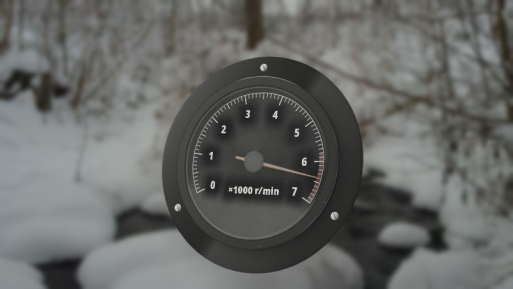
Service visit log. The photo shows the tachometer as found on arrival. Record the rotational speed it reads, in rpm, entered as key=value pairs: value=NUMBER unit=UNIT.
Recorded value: value=6400 unit=rpm
